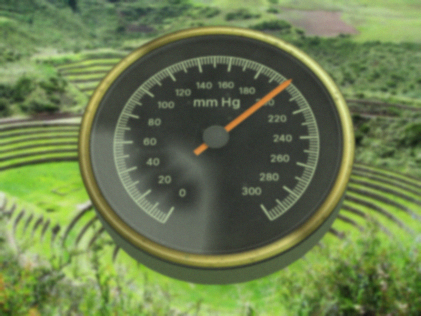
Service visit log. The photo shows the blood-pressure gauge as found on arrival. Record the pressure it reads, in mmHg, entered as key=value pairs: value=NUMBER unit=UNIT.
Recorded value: value=200 unit=mmHg
